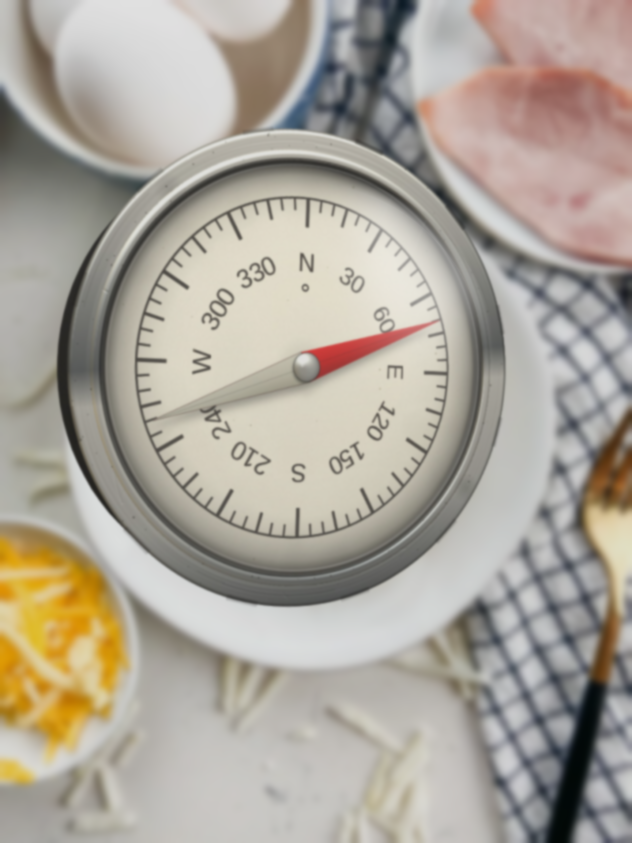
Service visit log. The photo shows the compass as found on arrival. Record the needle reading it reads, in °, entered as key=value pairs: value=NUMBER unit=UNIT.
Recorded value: value=70 unit=°
